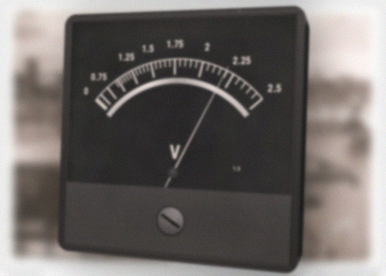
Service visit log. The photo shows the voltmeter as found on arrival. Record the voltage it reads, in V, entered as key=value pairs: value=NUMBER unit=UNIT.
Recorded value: value=2.2 unit=V
